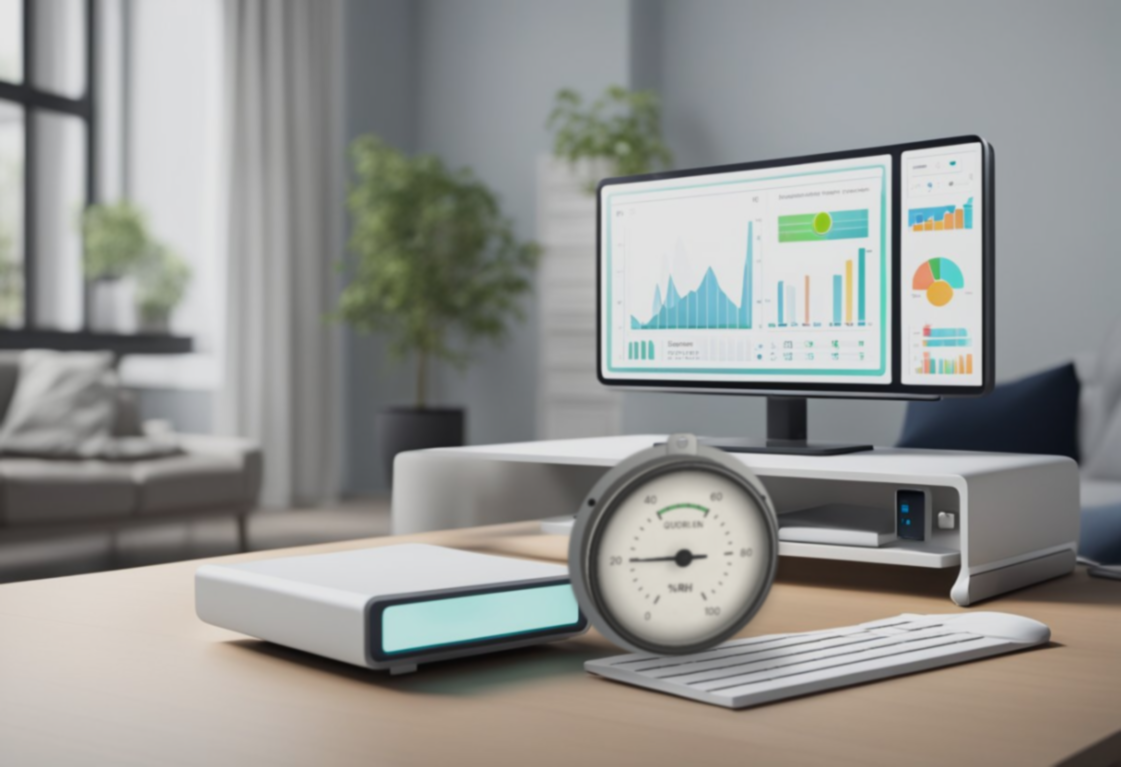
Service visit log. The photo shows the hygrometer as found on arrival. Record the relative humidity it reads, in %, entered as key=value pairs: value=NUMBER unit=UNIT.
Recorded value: value=20 unit=%
